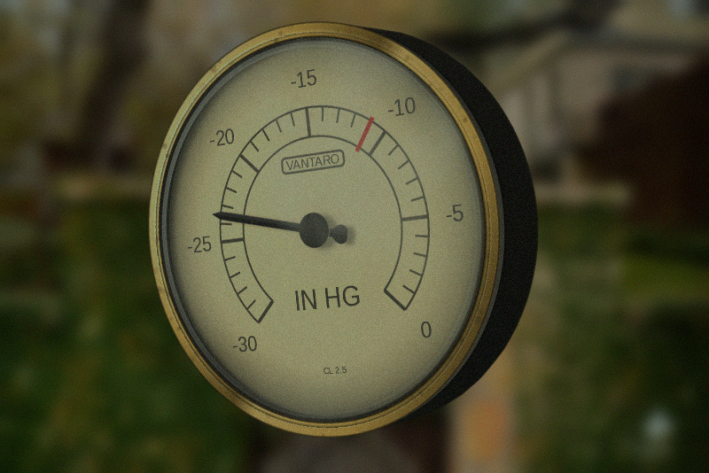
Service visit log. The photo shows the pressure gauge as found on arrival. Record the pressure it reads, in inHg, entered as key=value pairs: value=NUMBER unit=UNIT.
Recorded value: value=-23.5 unit=inHg
